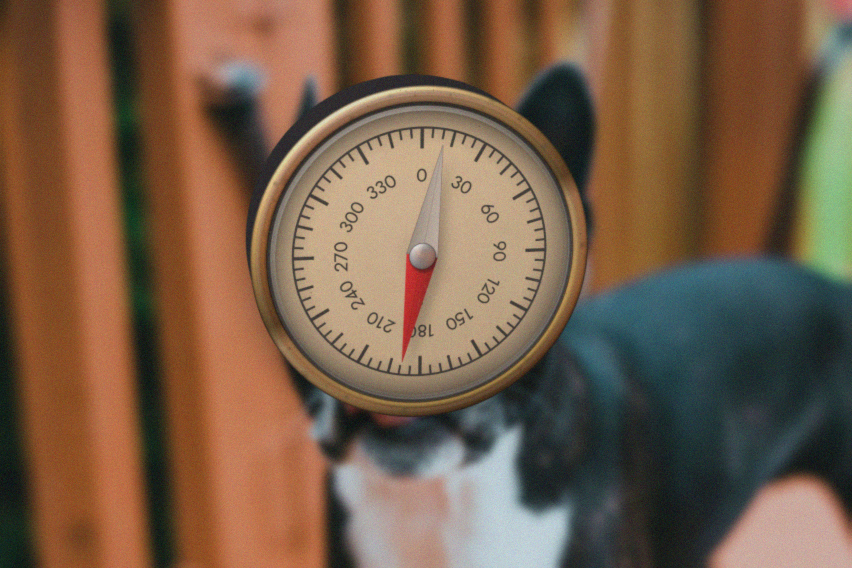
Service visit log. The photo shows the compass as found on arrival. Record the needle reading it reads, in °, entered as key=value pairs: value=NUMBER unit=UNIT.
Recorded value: value=190 unit=°
